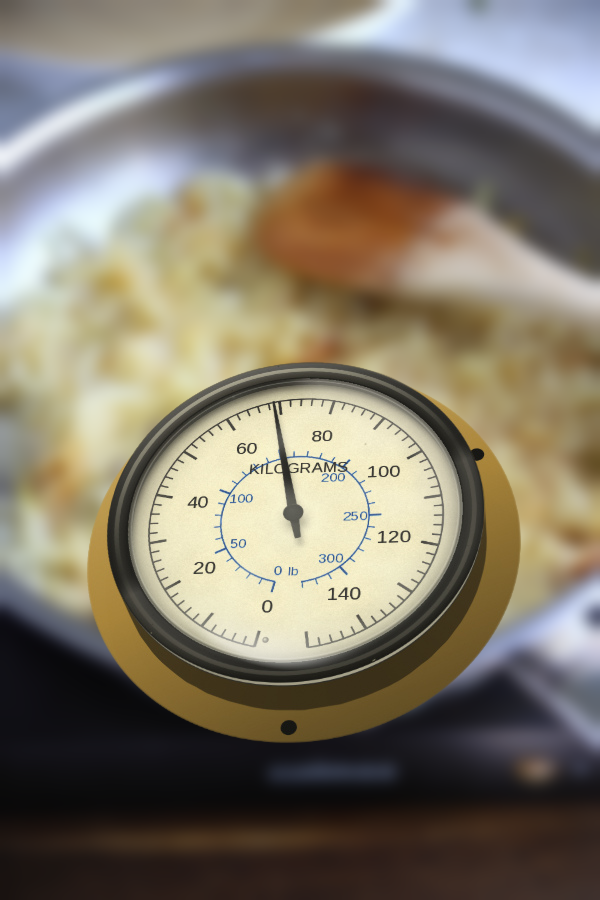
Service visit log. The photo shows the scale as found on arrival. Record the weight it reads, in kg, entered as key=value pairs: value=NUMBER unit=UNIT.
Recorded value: value=69 unit=kg
